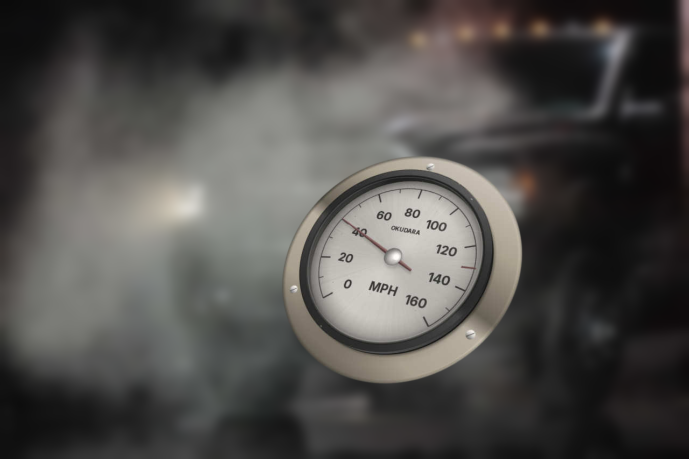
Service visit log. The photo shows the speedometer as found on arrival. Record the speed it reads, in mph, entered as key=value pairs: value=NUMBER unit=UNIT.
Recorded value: value=40 unit=mph
